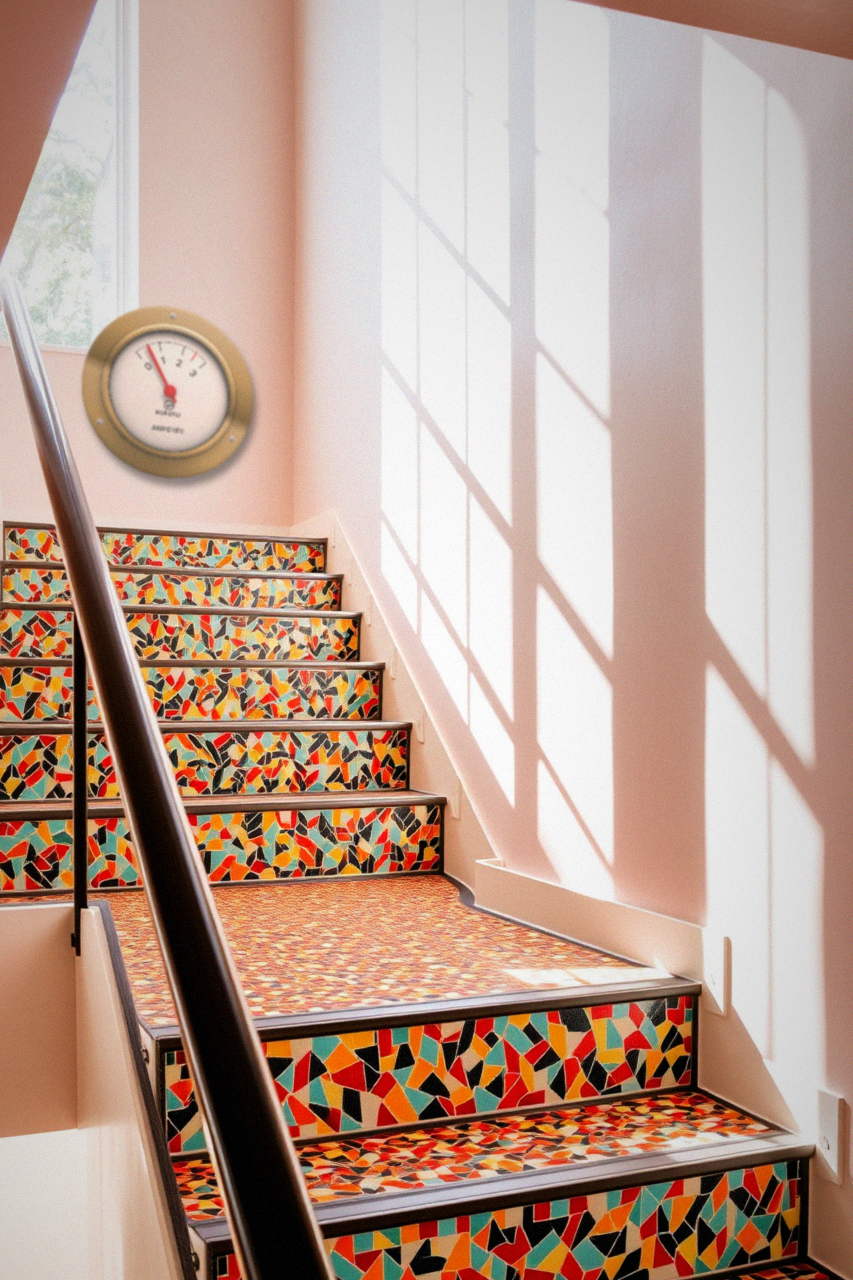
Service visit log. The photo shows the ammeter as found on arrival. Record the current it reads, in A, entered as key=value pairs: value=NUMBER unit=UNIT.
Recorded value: value=0.5 unit=A
